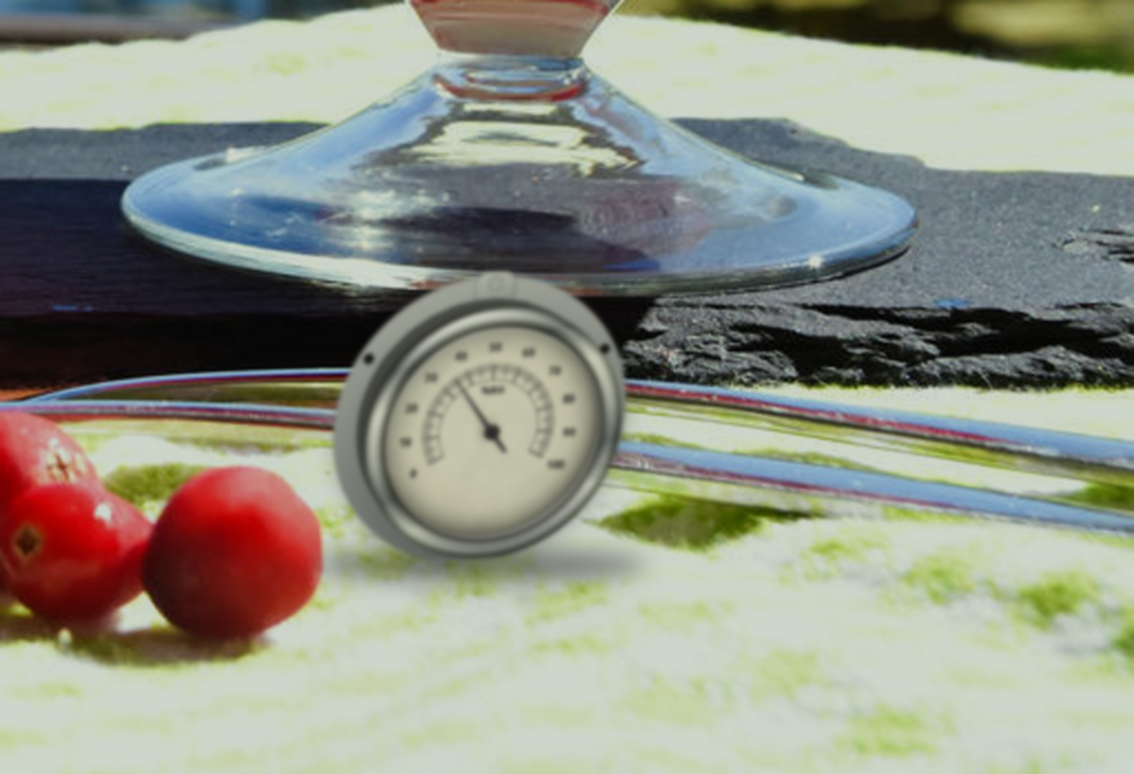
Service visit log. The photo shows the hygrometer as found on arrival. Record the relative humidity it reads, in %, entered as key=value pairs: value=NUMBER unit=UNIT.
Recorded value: value=35 unit=%
